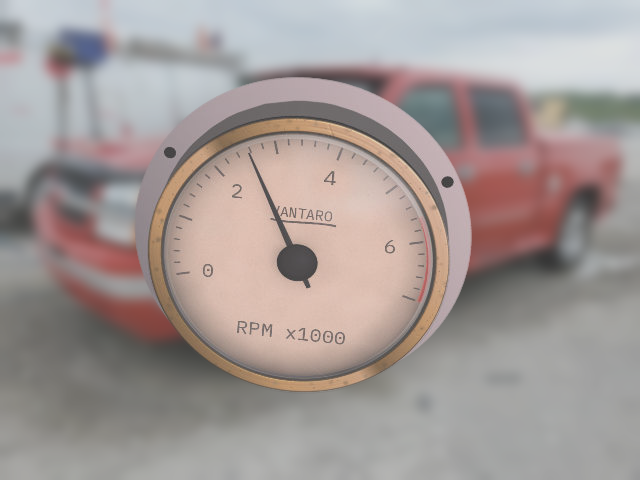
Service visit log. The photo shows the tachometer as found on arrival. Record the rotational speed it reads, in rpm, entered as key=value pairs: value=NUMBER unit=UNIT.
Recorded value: value=2600 unit=rpm
